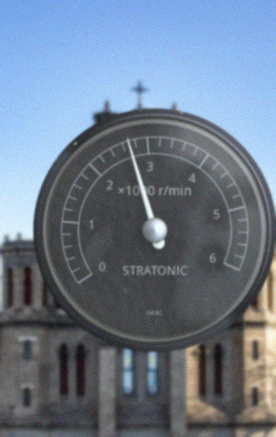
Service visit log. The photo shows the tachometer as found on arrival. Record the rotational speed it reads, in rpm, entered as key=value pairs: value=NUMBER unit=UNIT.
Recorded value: value=2700 unit=rpm
